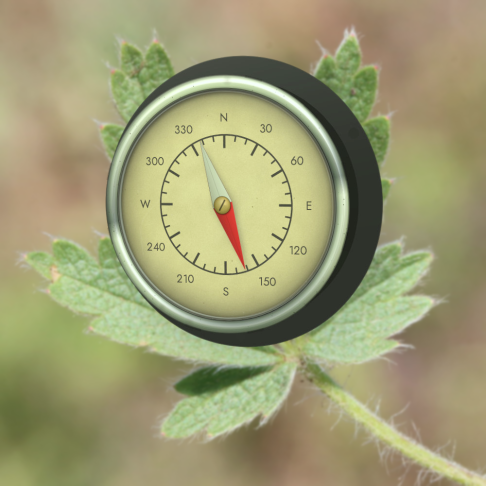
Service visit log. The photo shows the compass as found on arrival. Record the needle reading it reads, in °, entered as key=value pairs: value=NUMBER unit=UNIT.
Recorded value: value=160 unit=°
